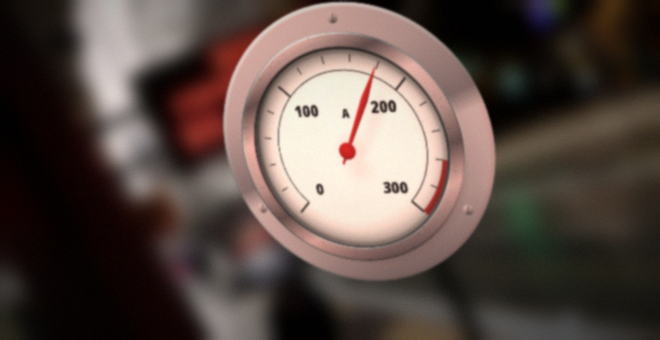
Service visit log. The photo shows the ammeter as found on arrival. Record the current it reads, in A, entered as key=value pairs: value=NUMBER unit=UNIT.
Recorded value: value=180 unit=A
